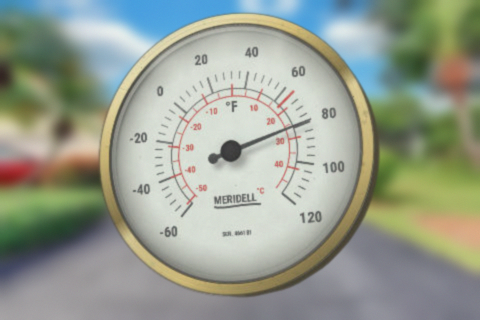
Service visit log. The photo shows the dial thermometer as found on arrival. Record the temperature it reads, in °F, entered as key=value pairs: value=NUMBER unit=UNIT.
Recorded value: value=80 unit=°F
